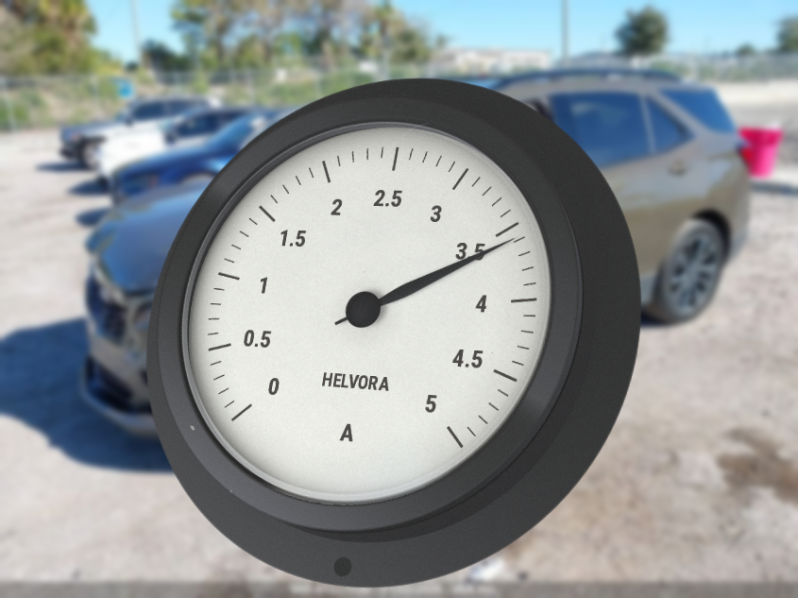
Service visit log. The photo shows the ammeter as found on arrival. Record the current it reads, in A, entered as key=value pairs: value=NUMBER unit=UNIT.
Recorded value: value=3.6 unit=A
